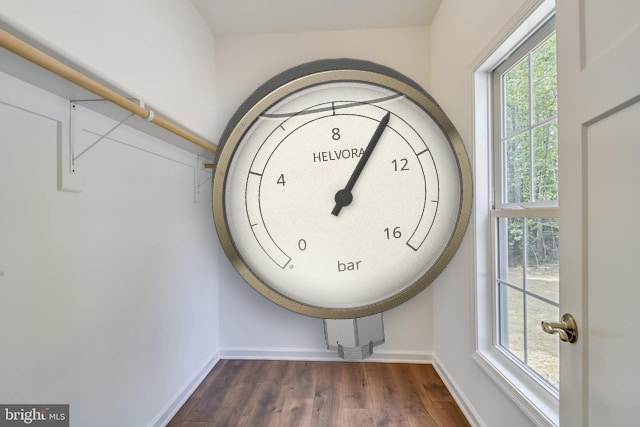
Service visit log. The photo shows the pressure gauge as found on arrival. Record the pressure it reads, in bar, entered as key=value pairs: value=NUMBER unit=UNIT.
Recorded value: value=10 unit=bar
